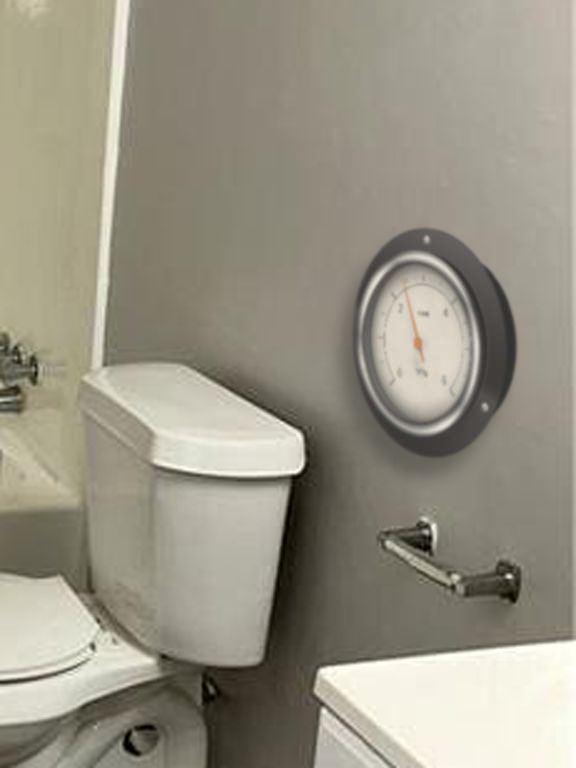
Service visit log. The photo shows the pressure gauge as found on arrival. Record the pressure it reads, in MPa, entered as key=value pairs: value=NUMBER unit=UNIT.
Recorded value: value=2.5 unit=MPa
